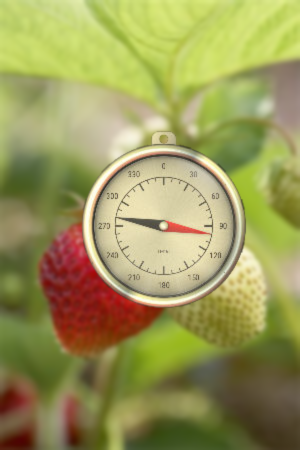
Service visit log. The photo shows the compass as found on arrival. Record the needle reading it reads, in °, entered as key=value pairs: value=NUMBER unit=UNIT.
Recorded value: value=100 unit=°
